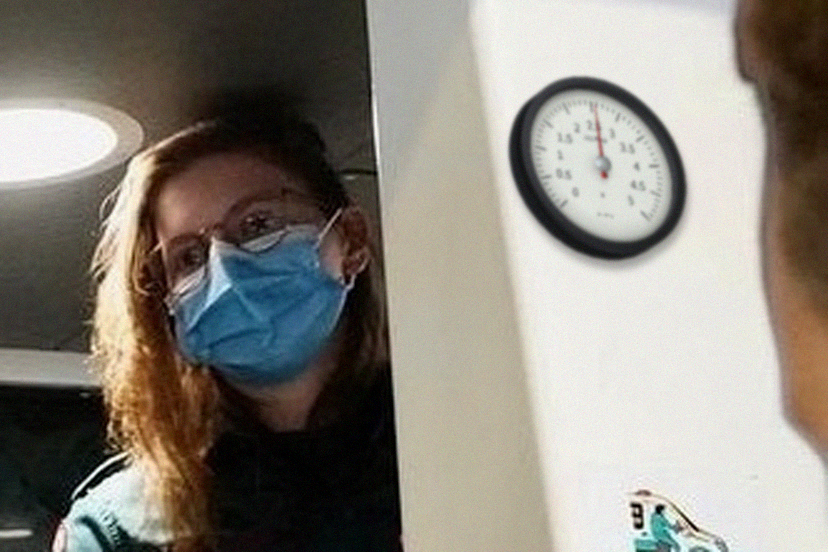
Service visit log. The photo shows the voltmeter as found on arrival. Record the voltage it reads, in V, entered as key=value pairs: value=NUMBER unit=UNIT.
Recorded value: value=2.5 unit=V
